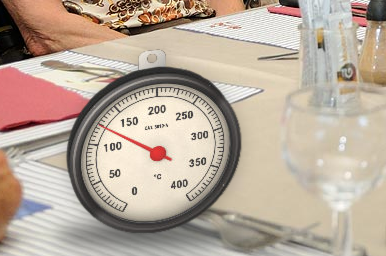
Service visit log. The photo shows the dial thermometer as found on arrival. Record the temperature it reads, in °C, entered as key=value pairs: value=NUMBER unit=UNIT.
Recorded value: value=125 unit=°C
